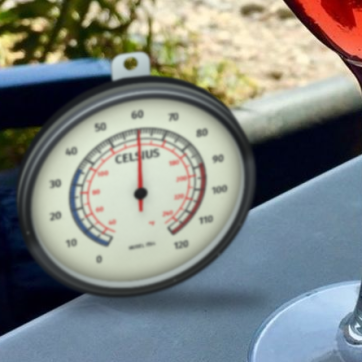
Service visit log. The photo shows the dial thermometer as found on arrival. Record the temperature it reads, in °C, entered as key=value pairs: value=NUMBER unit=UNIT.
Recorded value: value=60 unit=°C
